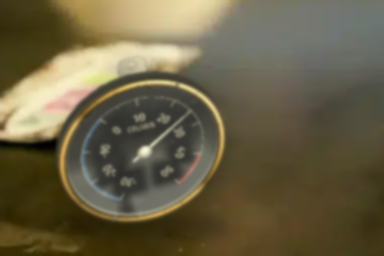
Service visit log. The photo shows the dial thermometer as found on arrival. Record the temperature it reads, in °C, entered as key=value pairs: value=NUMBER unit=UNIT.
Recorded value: value=25 unit=°C
